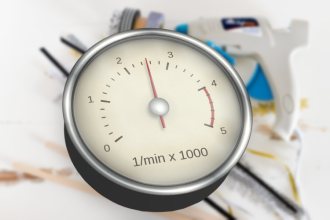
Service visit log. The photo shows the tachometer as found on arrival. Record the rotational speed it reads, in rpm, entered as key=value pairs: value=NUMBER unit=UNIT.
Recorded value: value=2500 unit=rpm
